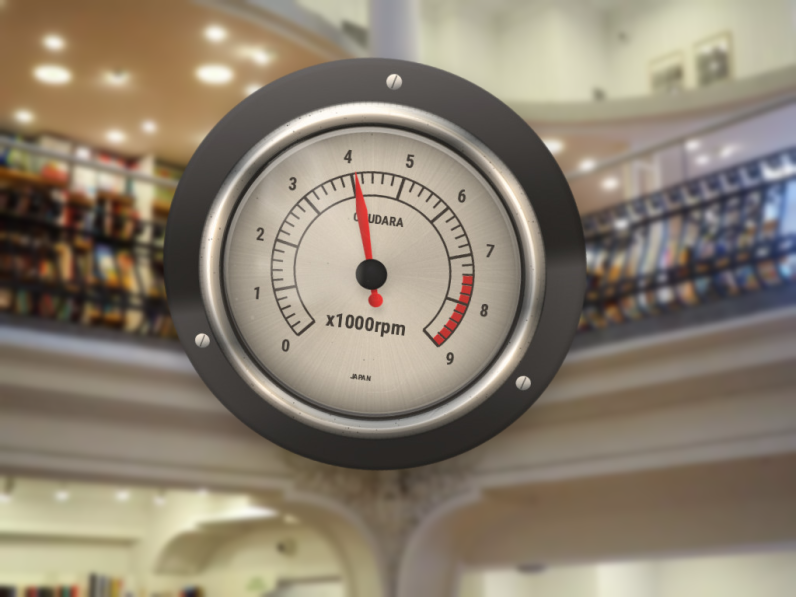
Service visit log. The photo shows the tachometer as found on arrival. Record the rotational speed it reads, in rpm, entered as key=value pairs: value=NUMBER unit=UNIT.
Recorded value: value=4100 unit=rpm
